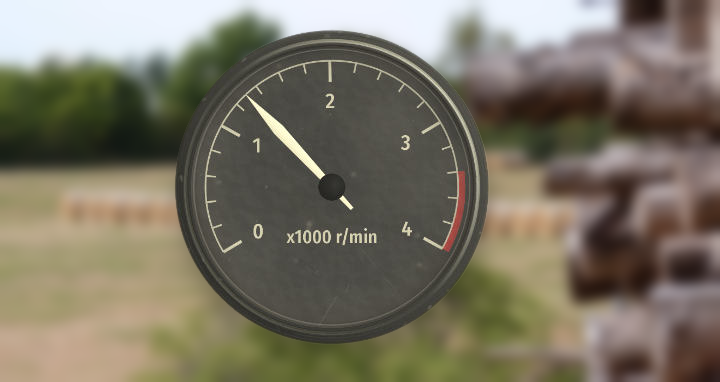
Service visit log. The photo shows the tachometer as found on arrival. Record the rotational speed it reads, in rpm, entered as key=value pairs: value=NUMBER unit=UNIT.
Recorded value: value=1300 unit=rpm
